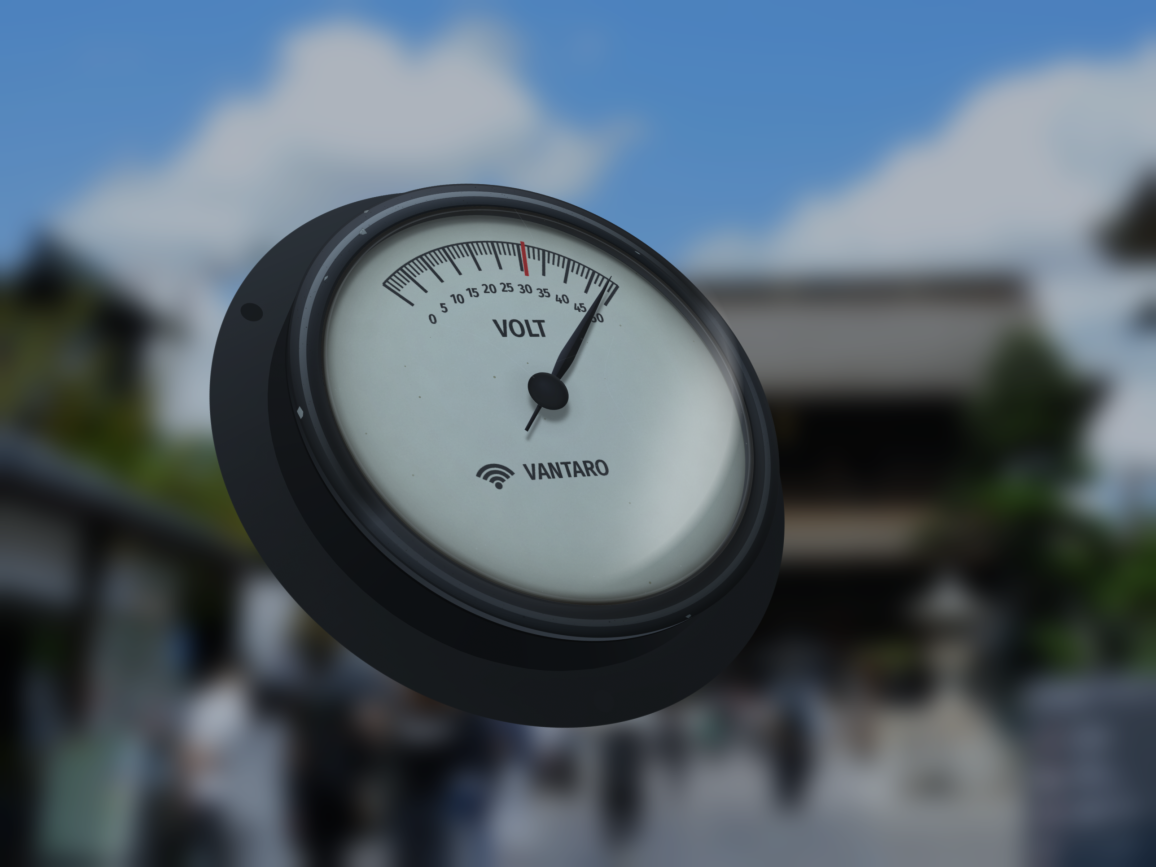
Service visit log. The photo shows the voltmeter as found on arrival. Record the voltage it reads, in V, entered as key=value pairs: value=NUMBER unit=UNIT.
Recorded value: value=48 unit=V
